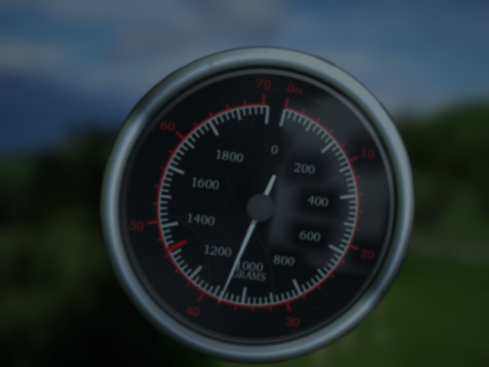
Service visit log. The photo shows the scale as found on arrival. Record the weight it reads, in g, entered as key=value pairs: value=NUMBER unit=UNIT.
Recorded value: value=1080 unit=g
